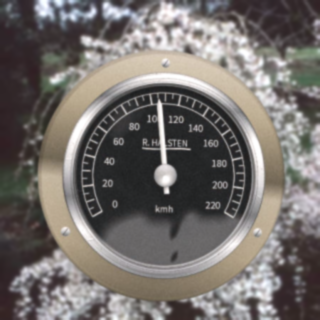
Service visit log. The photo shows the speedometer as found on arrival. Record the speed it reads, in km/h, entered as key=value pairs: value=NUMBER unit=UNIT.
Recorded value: value=105 unit=km/h
